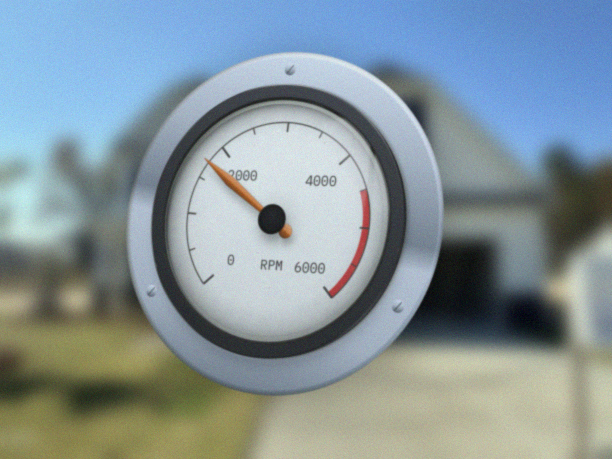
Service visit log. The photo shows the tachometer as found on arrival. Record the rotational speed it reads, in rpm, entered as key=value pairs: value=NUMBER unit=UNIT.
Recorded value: value=1750 unit=rpm
